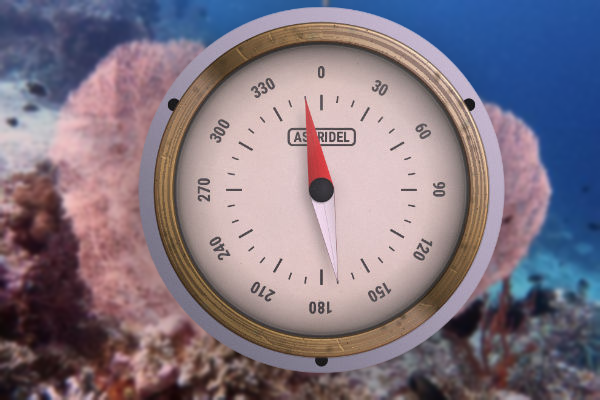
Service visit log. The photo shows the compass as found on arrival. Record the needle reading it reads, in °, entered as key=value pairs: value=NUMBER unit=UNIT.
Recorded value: value=350 unit=°
